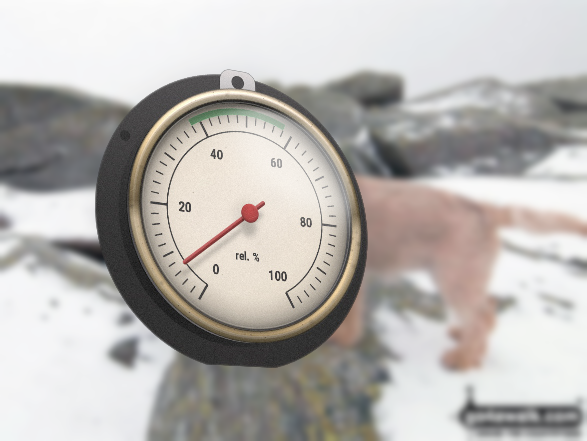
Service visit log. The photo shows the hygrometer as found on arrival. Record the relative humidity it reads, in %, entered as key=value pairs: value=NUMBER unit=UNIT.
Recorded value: value=7 unit=%
